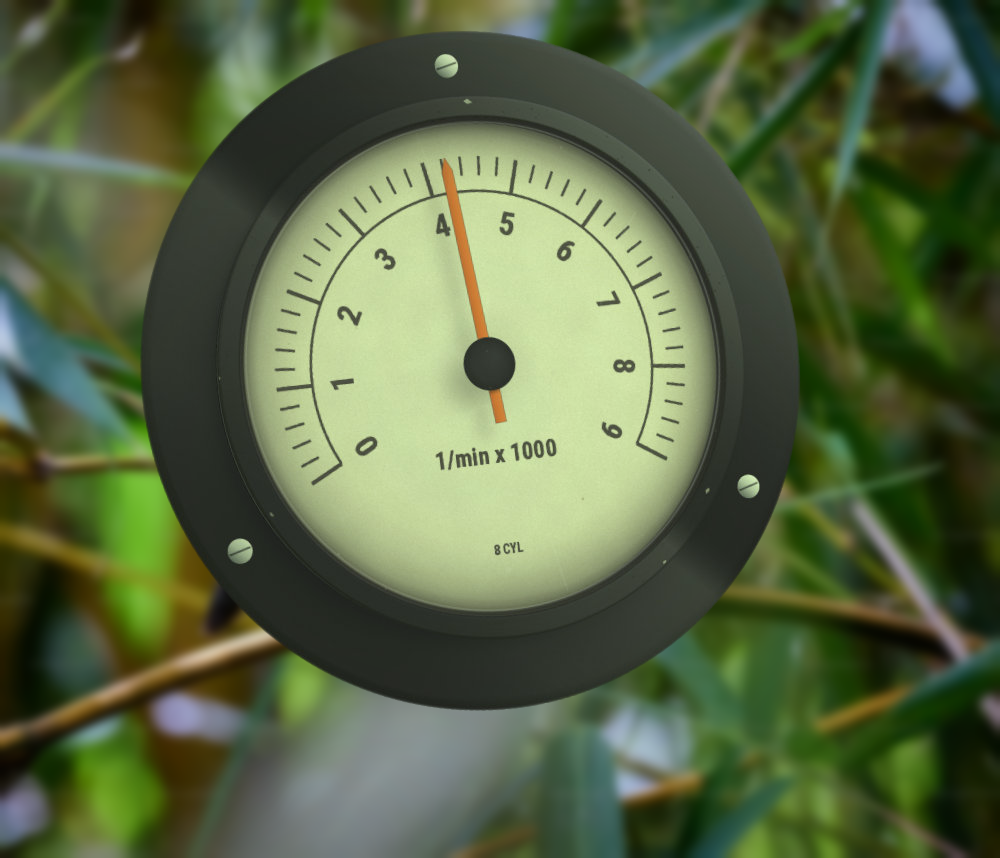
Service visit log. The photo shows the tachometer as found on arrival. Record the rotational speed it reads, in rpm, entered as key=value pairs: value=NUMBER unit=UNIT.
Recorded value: value=4200 unit=rpm
